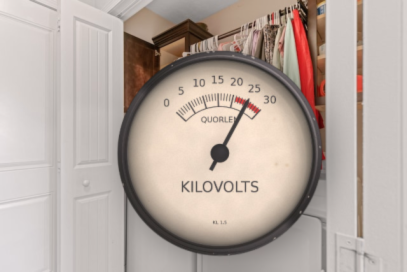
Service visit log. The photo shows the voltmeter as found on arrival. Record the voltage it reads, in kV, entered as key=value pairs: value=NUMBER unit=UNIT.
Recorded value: value=25 unit=kV
